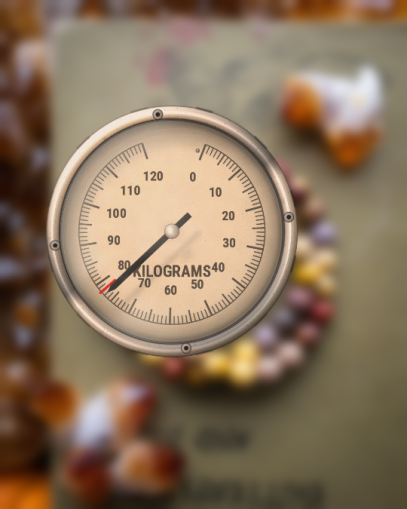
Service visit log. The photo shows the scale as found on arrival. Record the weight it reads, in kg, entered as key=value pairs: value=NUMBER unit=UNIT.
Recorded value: value=77 unit=kg
